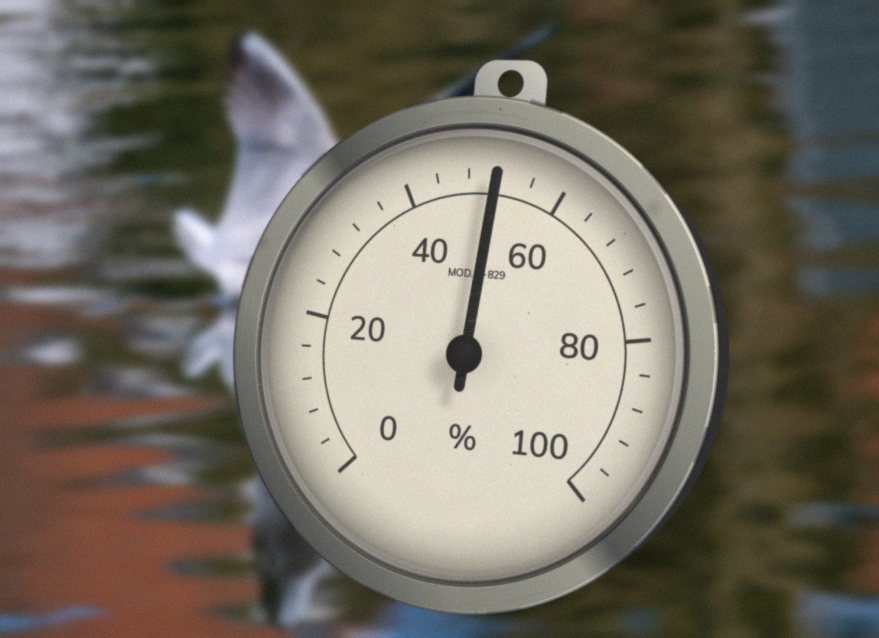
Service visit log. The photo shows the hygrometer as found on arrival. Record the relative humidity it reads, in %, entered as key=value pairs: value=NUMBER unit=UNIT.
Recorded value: value=52 unit=%
